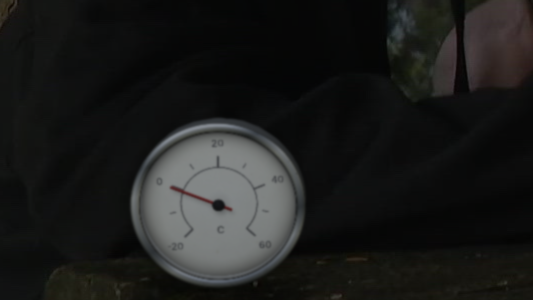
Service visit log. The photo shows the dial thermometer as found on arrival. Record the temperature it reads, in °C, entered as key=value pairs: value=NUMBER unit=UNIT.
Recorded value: value=0 unit=°C
